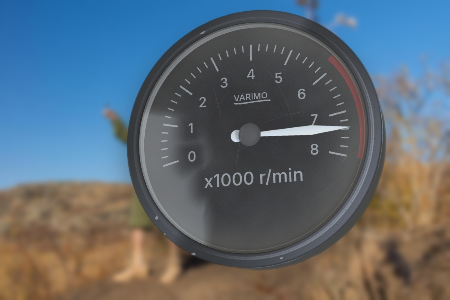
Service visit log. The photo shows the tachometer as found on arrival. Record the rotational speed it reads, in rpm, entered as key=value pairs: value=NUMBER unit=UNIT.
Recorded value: value=7400 unit=rpm
